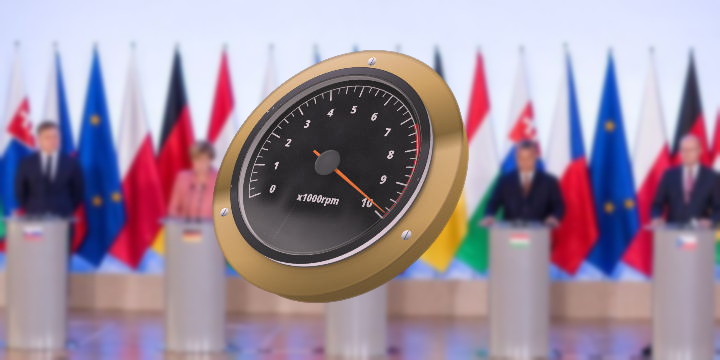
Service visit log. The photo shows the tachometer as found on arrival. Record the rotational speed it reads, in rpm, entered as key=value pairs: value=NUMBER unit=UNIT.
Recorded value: value=9875 unit=rpm
